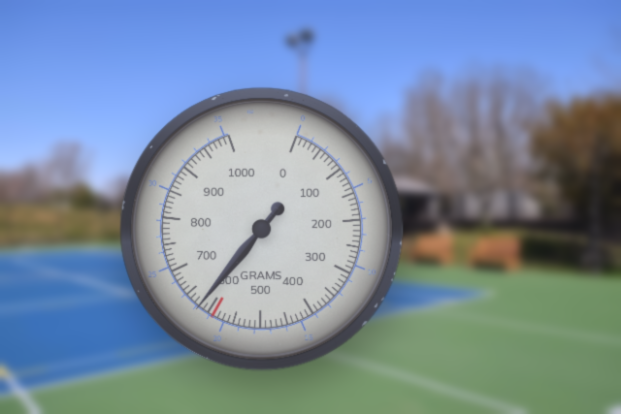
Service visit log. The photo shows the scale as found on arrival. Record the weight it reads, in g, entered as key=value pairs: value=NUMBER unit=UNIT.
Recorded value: value=620 unit=g
